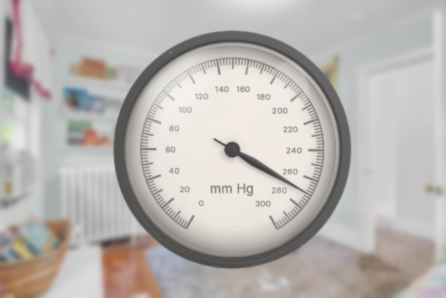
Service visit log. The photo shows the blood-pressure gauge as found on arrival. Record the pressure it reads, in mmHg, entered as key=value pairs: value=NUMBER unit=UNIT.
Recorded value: value=270 unit=mmHg
